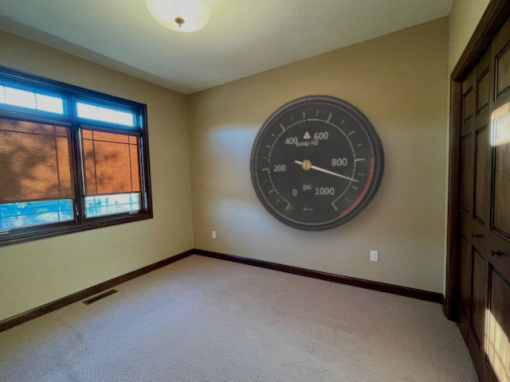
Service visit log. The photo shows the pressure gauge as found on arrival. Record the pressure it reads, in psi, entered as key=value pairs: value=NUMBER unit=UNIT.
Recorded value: value=875 unit=psi
